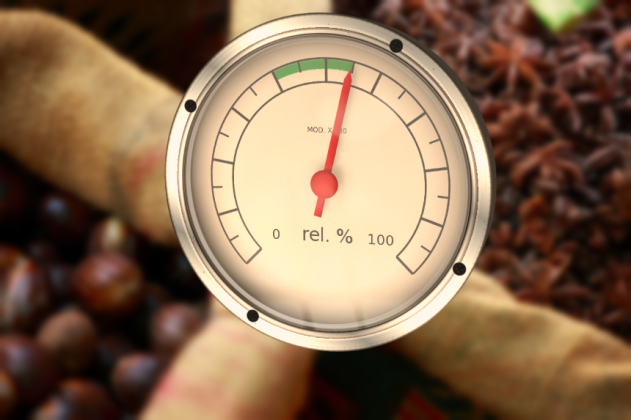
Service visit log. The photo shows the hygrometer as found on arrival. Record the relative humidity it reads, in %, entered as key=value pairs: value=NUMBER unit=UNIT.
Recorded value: value=55 unit=%
